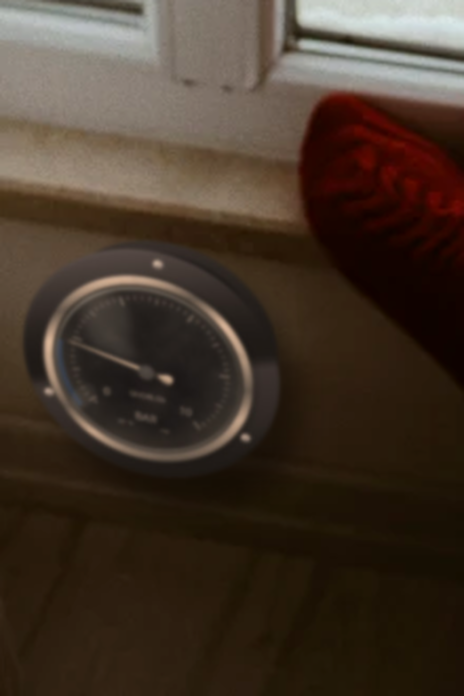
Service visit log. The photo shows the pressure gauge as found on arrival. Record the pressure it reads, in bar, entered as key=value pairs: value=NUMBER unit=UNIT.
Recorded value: value=2 unit=bar
